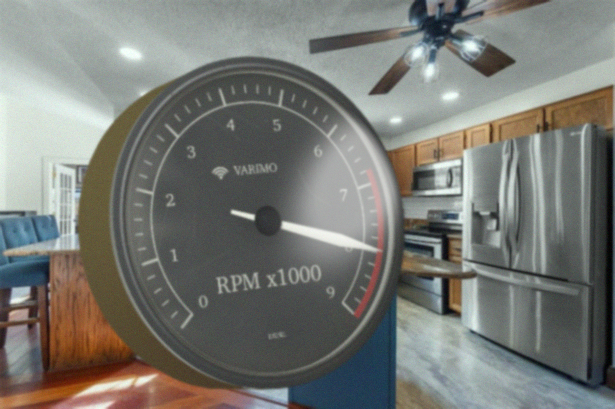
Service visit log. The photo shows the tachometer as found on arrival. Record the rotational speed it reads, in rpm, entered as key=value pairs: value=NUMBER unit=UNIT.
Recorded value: value=8000 unit=rpm
